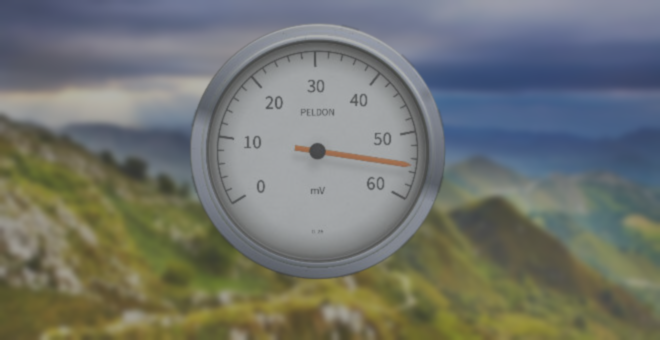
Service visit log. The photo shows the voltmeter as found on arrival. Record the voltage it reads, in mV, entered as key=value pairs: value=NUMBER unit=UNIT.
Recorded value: value=55 unit=mV
